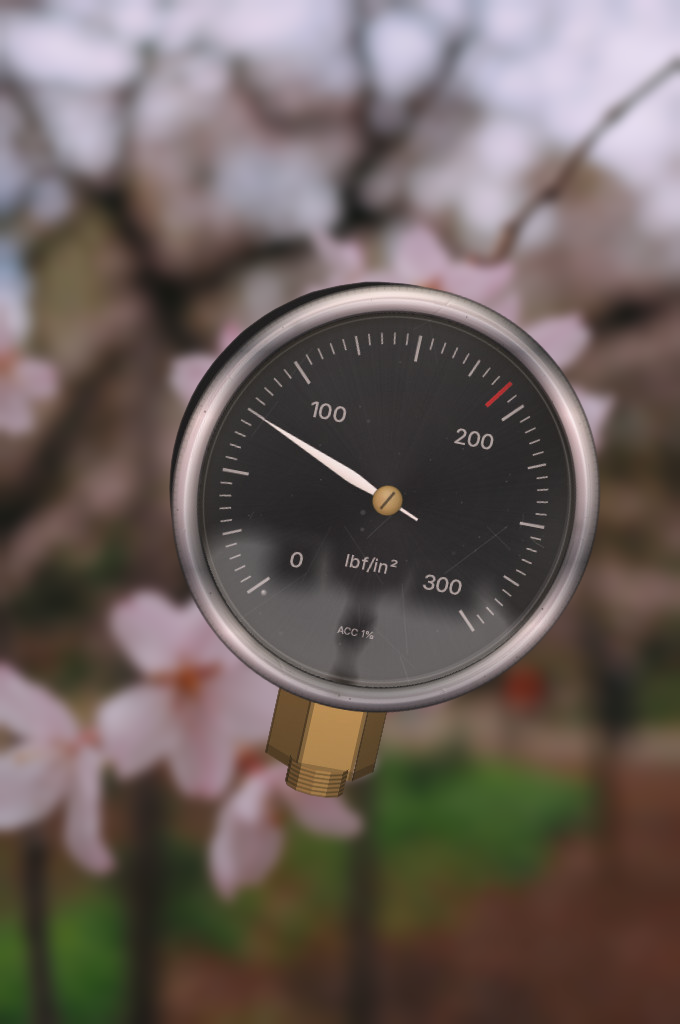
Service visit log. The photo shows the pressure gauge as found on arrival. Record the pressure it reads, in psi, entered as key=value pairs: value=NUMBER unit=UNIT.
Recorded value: value=75 unit=psi
